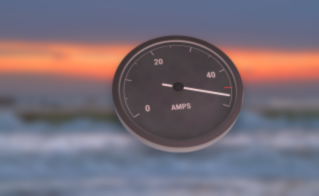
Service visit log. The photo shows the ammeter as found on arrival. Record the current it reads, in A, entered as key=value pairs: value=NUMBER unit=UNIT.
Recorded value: value=47.5 unit=A
